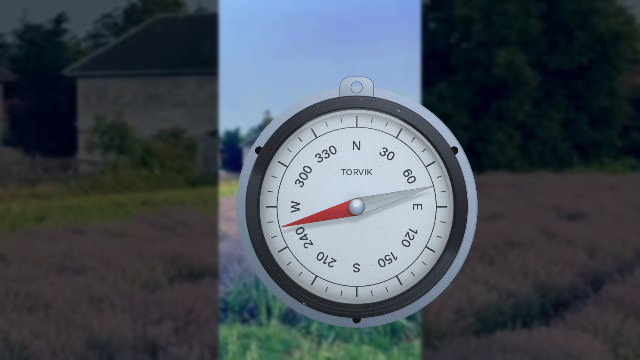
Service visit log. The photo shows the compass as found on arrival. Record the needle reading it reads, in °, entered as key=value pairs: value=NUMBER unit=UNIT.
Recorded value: value=255 unit=°
